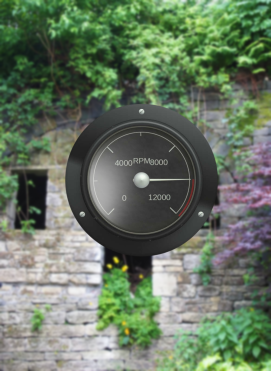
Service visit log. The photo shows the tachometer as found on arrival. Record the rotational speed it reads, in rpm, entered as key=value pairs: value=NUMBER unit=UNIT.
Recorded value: value=10000 unit=rpm
